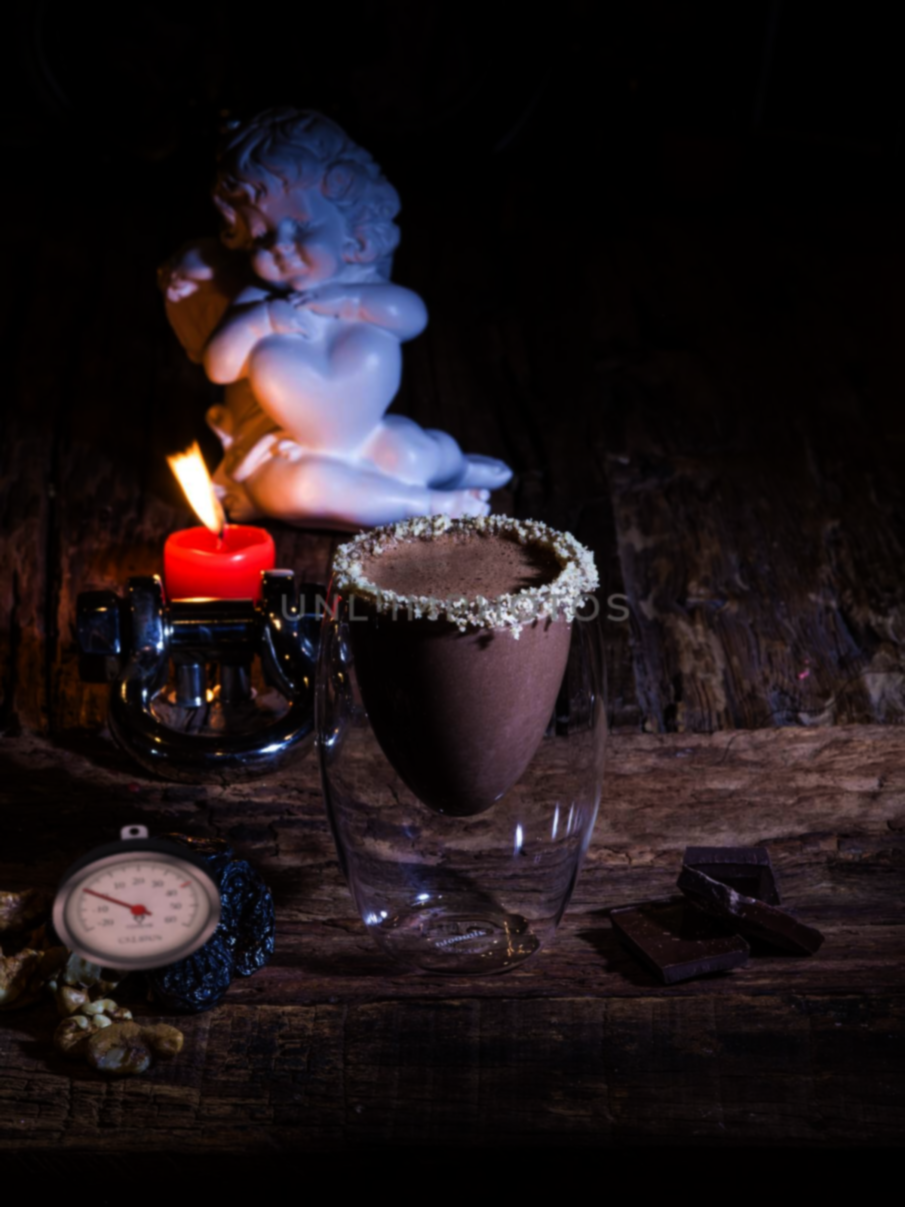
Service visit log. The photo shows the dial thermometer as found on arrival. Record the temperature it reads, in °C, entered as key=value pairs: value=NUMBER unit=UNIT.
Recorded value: value=0 unit=°C
